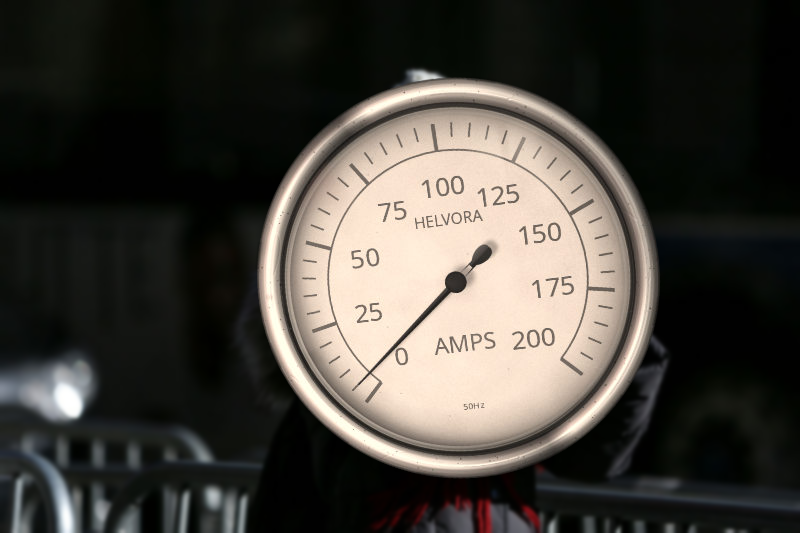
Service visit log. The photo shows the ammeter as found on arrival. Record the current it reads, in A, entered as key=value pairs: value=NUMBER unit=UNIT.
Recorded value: value=5 unit=A
